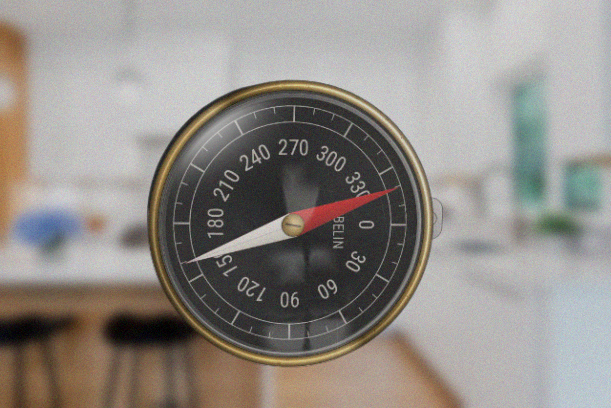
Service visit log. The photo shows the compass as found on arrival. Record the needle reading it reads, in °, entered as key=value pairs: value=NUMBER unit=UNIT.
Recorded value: value=340 unit=°
